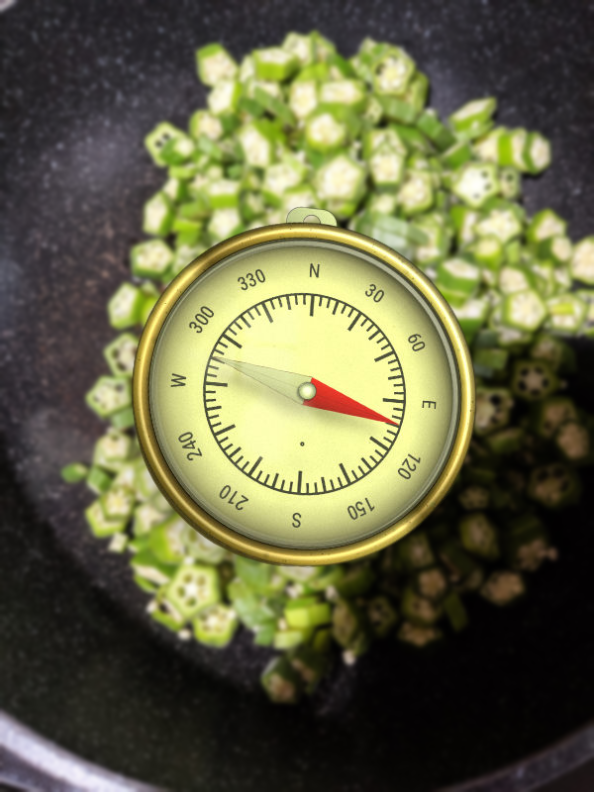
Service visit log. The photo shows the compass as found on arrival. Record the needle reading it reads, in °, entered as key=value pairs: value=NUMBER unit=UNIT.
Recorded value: value=105 unit=°
